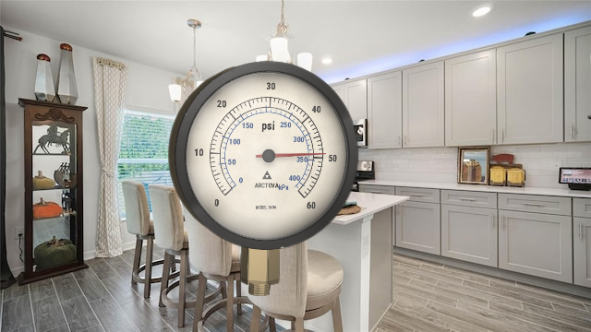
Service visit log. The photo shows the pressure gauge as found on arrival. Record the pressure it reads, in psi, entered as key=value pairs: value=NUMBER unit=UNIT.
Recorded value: value=49 unit=psi
